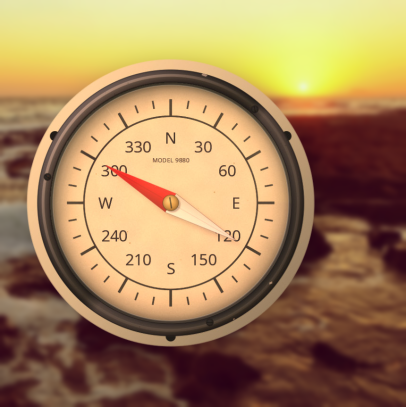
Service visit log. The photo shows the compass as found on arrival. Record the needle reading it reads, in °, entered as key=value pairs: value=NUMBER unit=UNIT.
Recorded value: value=300 unit=°
